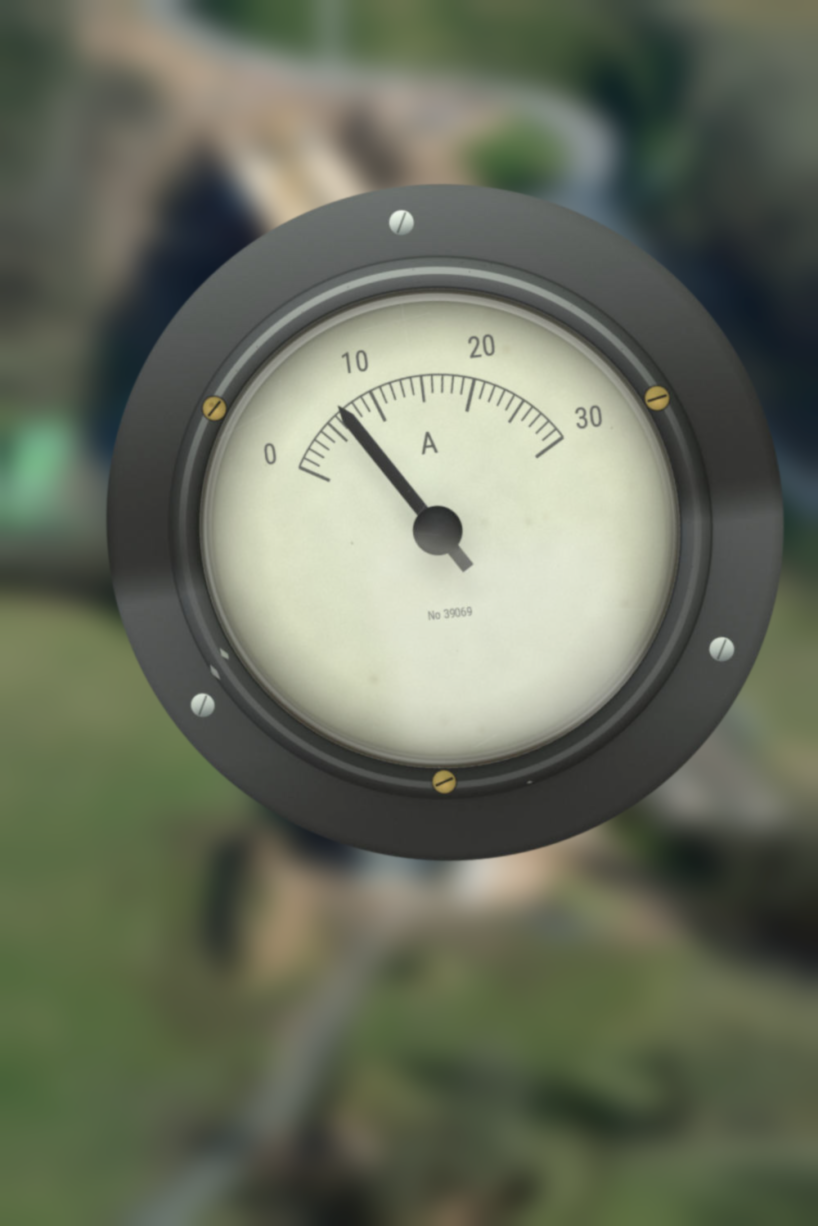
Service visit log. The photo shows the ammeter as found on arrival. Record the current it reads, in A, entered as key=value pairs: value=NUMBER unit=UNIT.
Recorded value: value=7 unit=A
